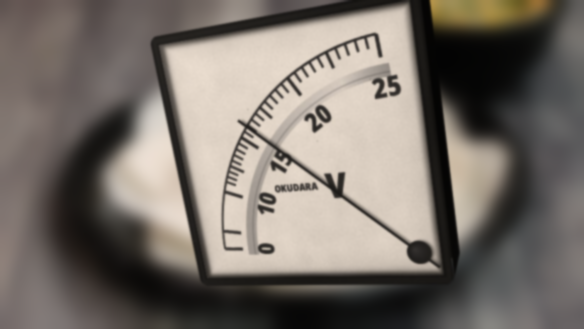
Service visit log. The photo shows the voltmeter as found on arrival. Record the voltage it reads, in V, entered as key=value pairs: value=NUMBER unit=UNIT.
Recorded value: value=16 unit=V
